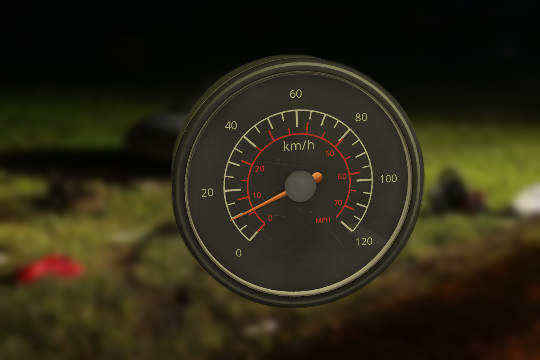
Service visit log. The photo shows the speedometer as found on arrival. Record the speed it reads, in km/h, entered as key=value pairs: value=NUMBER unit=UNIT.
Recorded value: value=10 unit=km/h
